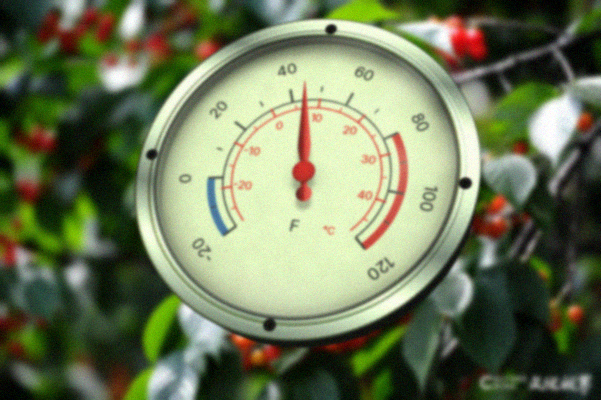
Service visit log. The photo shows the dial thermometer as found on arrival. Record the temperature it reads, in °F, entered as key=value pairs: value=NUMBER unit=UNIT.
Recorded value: value=45 unit=°F
